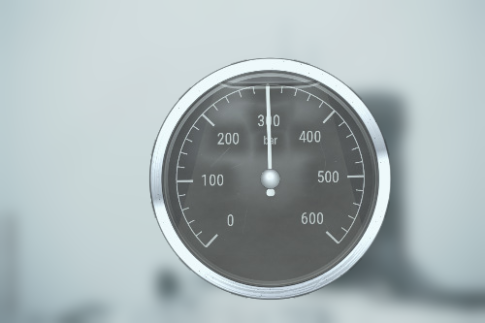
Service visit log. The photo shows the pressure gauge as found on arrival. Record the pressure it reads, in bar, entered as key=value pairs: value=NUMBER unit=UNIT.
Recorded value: value=300 unit=bar
